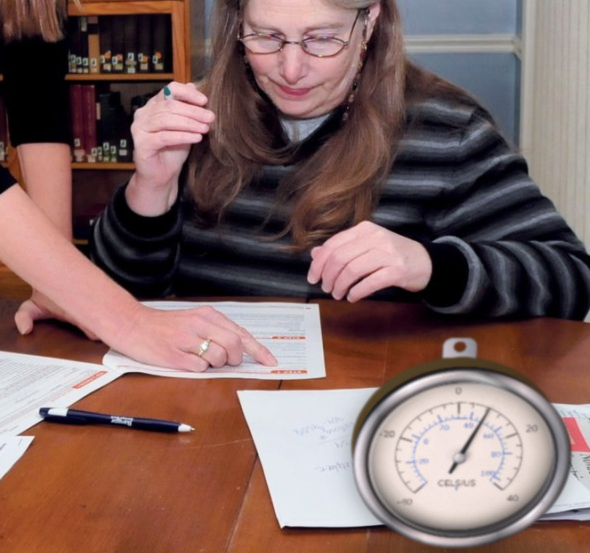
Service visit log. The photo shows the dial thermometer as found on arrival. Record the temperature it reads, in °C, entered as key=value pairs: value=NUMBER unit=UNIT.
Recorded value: value=8 unit=°C
